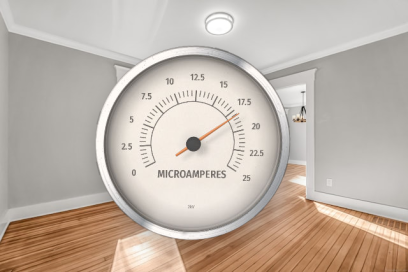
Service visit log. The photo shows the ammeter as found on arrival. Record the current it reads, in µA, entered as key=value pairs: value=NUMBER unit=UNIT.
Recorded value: value=18 unit=µA
